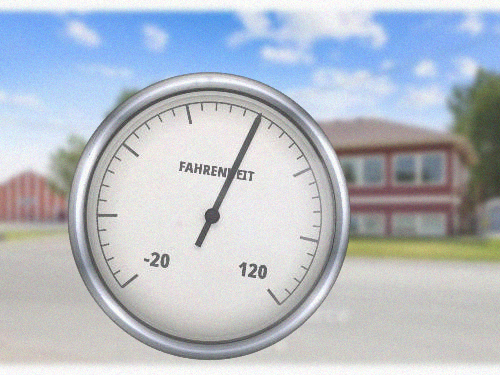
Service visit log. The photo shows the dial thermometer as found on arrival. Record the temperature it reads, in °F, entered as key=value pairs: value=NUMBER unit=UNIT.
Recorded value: value=60 unit=°F
